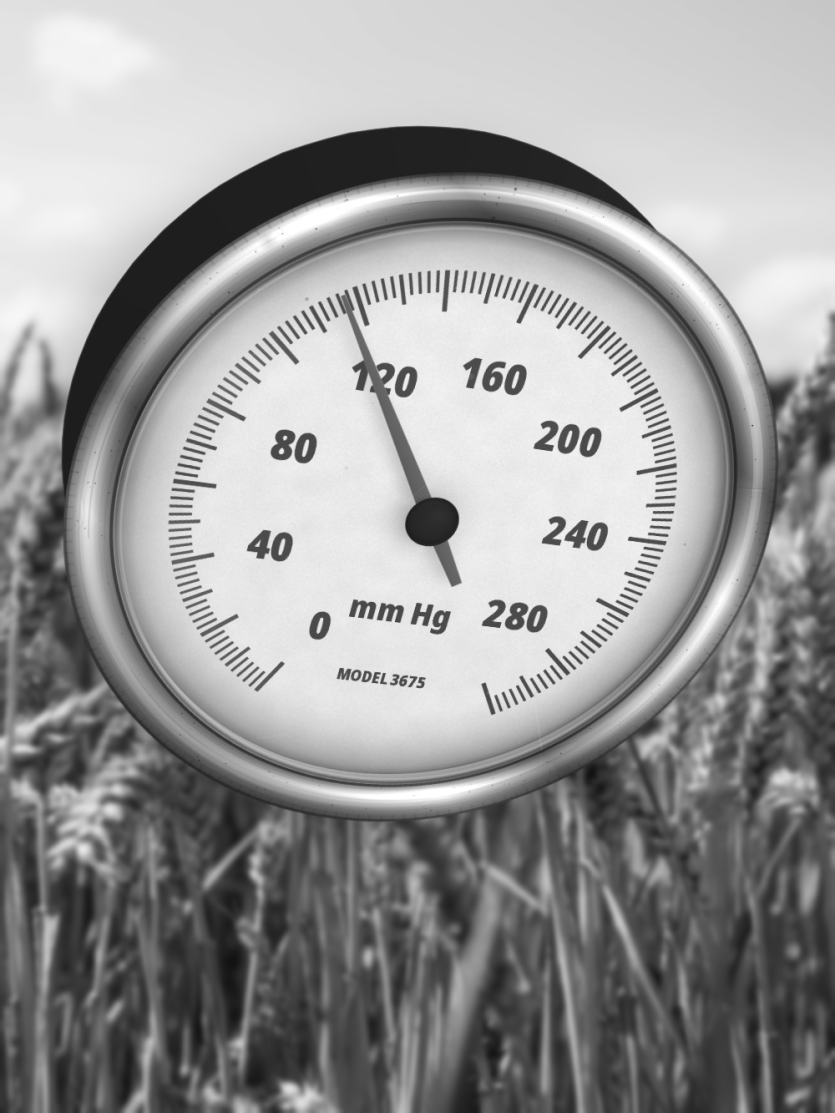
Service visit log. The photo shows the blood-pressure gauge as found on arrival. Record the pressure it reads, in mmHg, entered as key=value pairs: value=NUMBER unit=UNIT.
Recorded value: value=117 unit=mmHg
